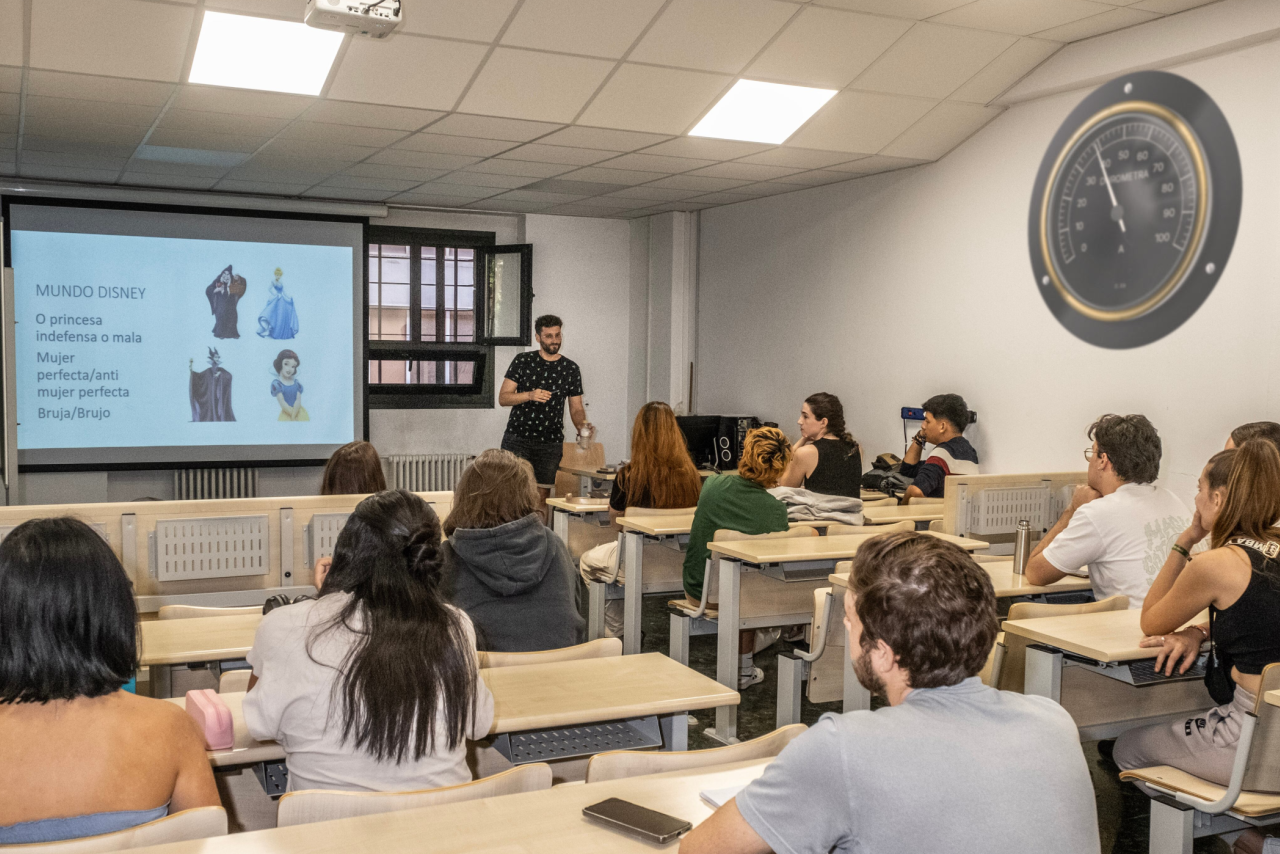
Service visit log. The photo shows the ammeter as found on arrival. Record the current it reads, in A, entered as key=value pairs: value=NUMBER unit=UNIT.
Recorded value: value=40 unit=A
